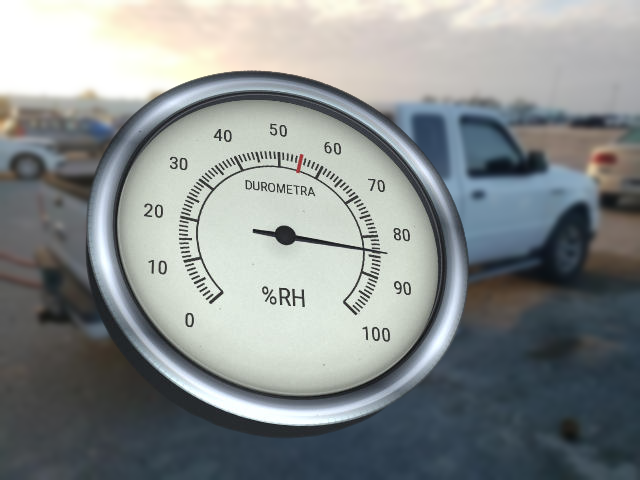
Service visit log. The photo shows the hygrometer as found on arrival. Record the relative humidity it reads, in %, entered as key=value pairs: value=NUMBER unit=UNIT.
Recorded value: value=85 unit=%
